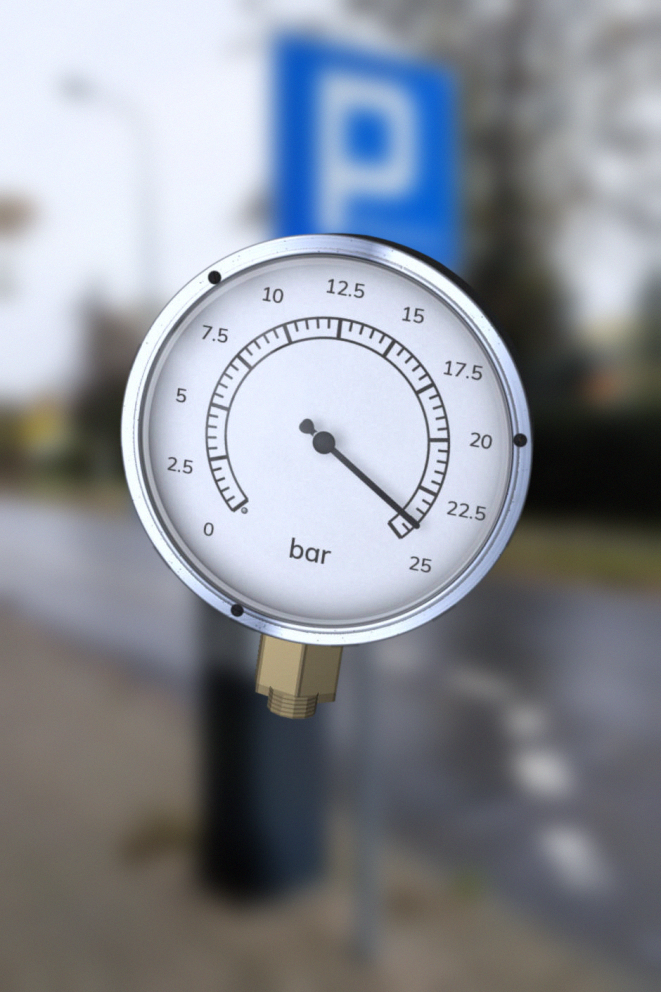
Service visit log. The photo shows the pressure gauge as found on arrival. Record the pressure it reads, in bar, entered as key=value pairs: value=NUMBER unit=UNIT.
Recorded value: value=24 unit=bar
